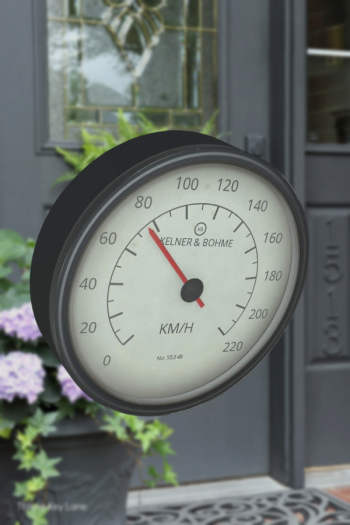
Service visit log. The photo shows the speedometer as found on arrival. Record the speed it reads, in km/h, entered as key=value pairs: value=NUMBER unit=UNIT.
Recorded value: value=75 unit=km/h
